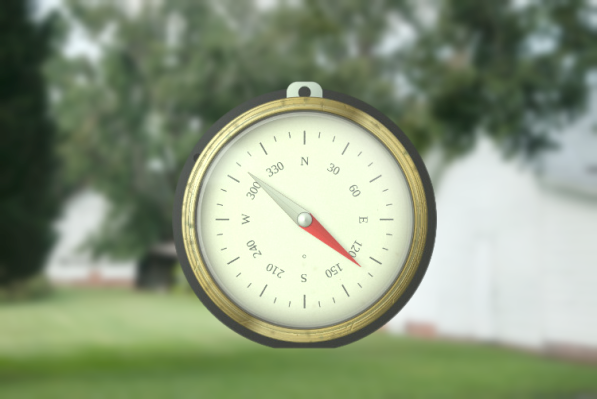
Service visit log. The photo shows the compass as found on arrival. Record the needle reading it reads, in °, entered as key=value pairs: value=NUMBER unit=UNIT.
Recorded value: value=130 unit=°
